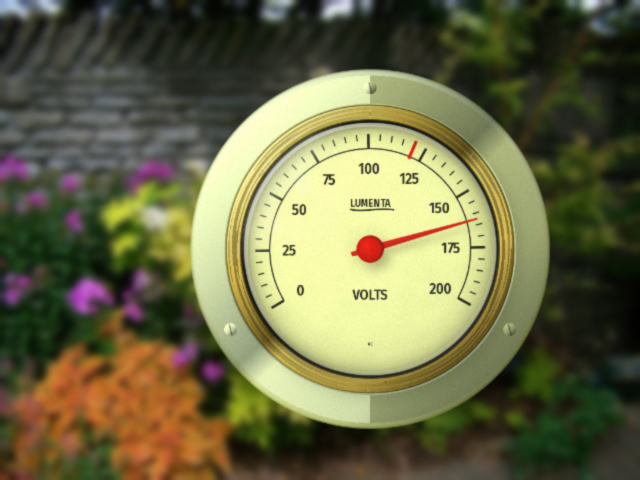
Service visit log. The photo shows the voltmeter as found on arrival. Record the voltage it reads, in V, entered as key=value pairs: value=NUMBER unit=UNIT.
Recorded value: value=162.5 unit=V
